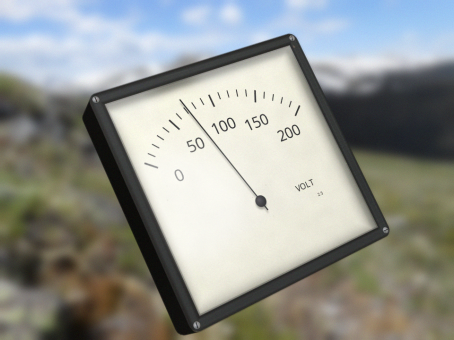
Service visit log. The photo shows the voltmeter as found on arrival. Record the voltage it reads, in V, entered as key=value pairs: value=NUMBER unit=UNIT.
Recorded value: value=70 unit=V
